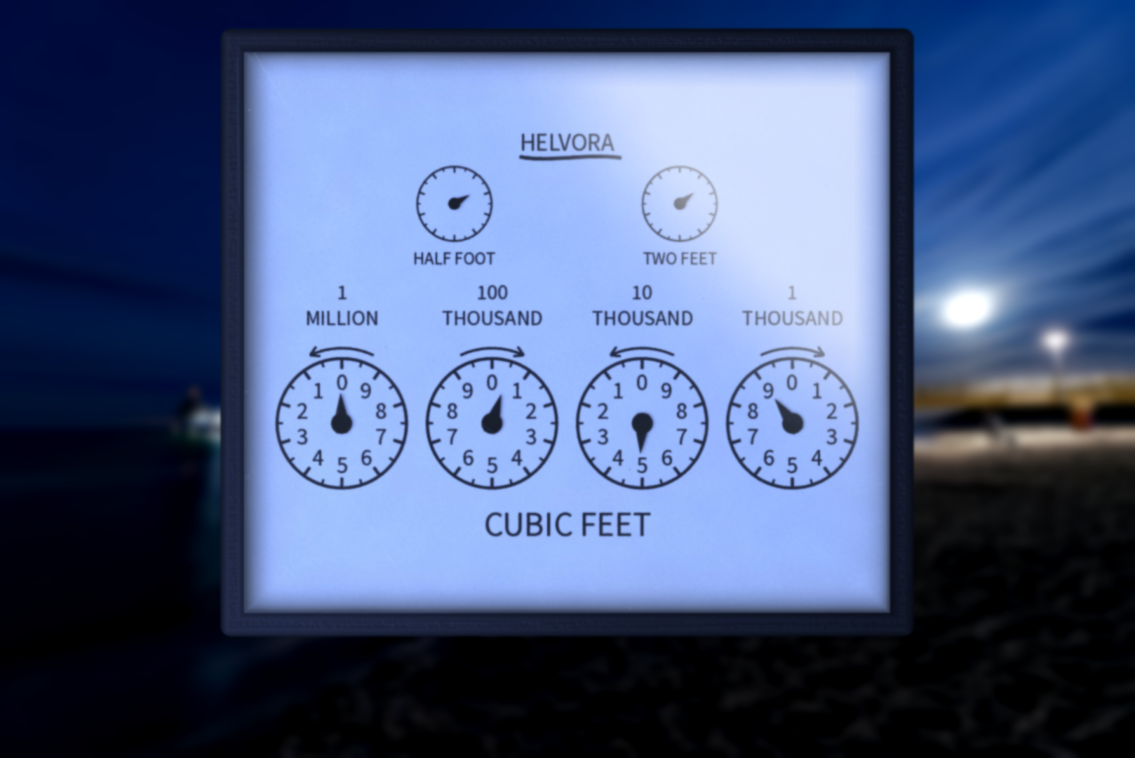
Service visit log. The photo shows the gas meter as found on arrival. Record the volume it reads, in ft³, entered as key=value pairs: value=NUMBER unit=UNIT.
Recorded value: value=4900 unit=ft³
